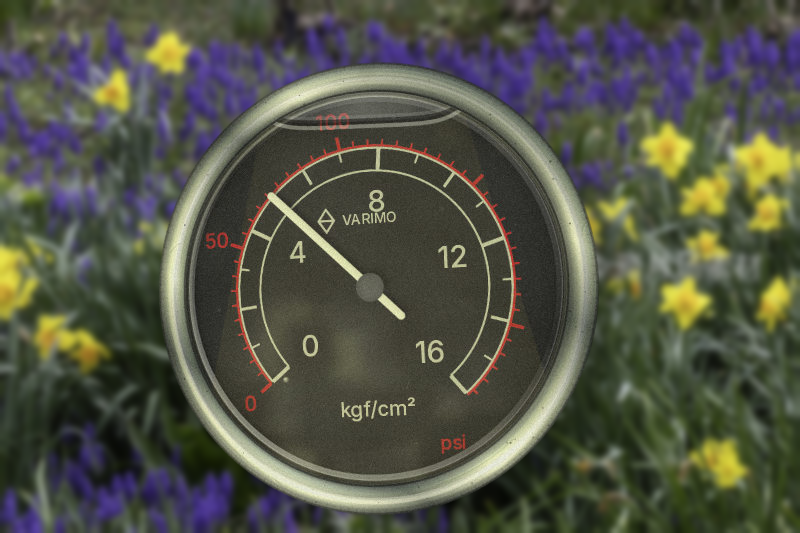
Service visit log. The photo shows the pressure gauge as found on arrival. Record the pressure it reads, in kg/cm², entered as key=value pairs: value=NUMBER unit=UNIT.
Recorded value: value=5 unit=kg/cm²
